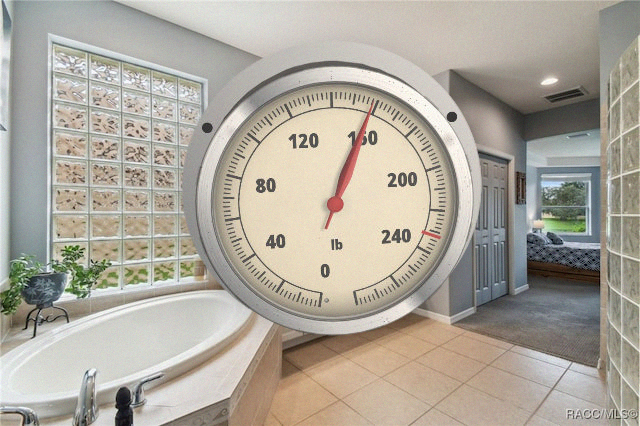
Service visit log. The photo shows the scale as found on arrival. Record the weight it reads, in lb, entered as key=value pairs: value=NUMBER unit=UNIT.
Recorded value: value=158 unit=lb
